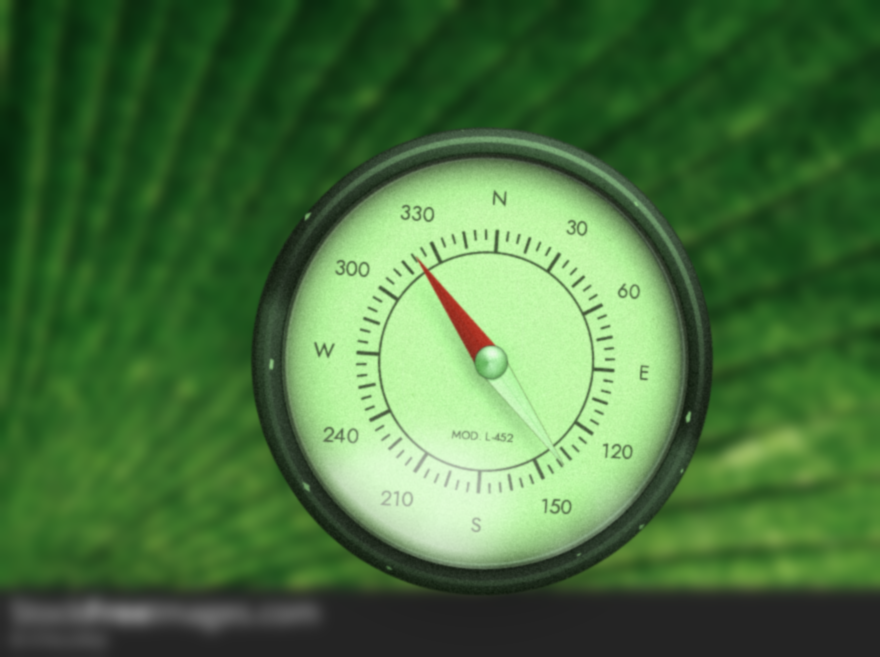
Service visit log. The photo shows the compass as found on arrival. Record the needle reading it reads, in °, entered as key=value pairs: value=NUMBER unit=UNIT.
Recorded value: value=320 unit=°
